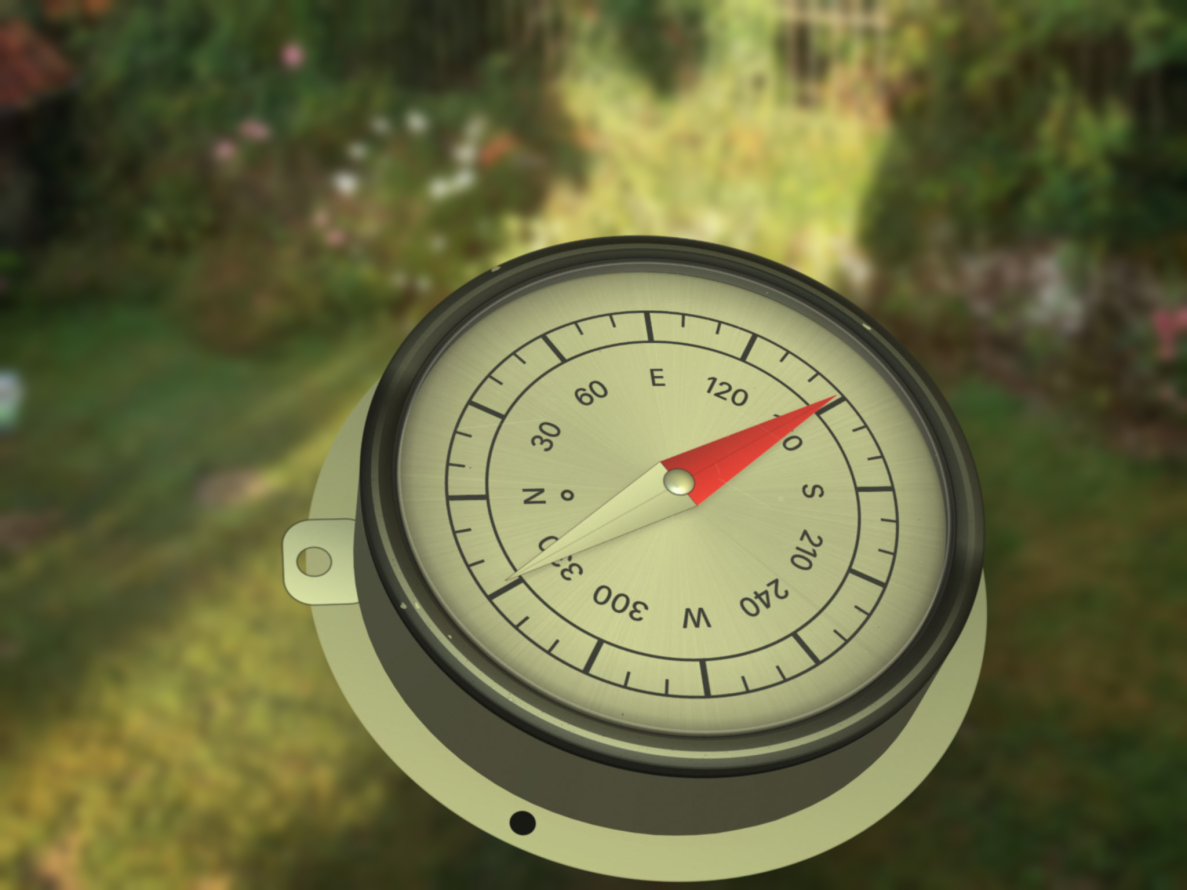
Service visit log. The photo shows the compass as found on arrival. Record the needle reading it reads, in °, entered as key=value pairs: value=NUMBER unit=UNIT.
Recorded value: value=150 unit=°
